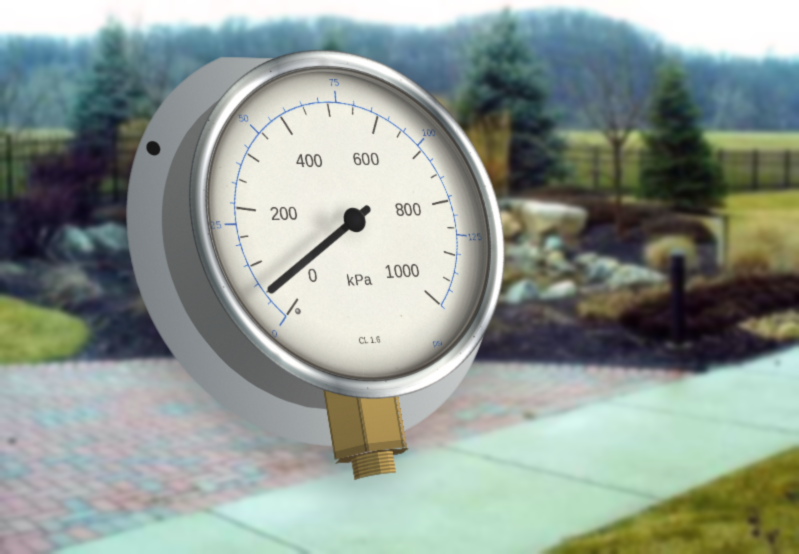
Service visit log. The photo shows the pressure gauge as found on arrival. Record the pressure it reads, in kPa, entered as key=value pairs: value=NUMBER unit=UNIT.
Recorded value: value=50 unit=kPa
